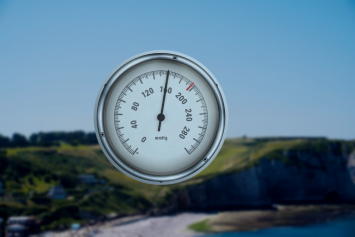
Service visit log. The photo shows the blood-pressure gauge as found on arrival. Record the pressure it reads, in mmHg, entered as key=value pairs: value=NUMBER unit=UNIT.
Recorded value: value=160 unit=mmHg
